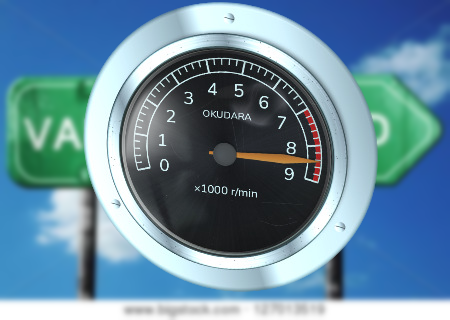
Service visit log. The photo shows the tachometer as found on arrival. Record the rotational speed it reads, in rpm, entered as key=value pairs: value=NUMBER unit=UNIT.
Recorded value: value=8400 unit=rpm
